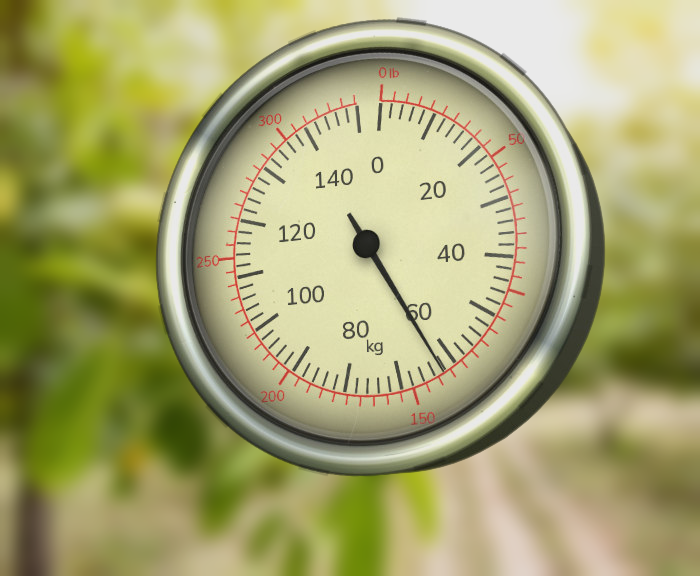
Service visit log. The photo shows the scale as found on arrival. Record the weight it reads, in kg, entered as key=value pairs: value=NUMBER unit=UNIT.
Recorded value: value=62 unit=kg
